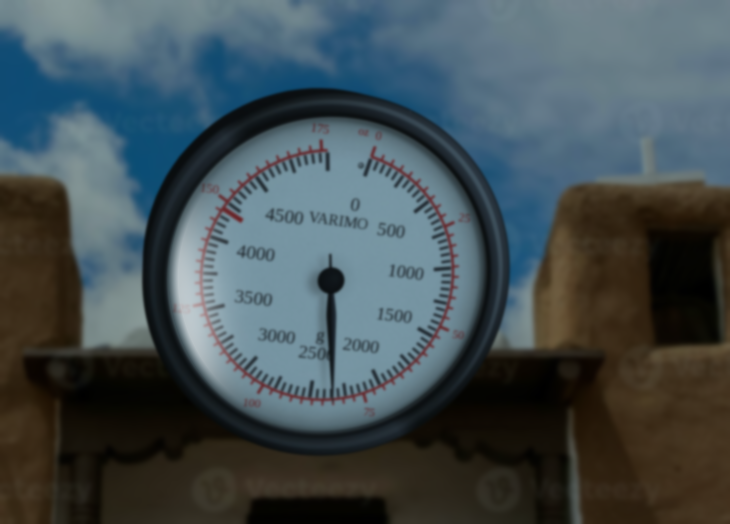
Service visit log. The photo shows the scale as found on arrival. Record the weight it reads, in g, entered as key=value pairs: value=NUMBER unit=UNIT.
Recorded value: value=2350 unit=g
